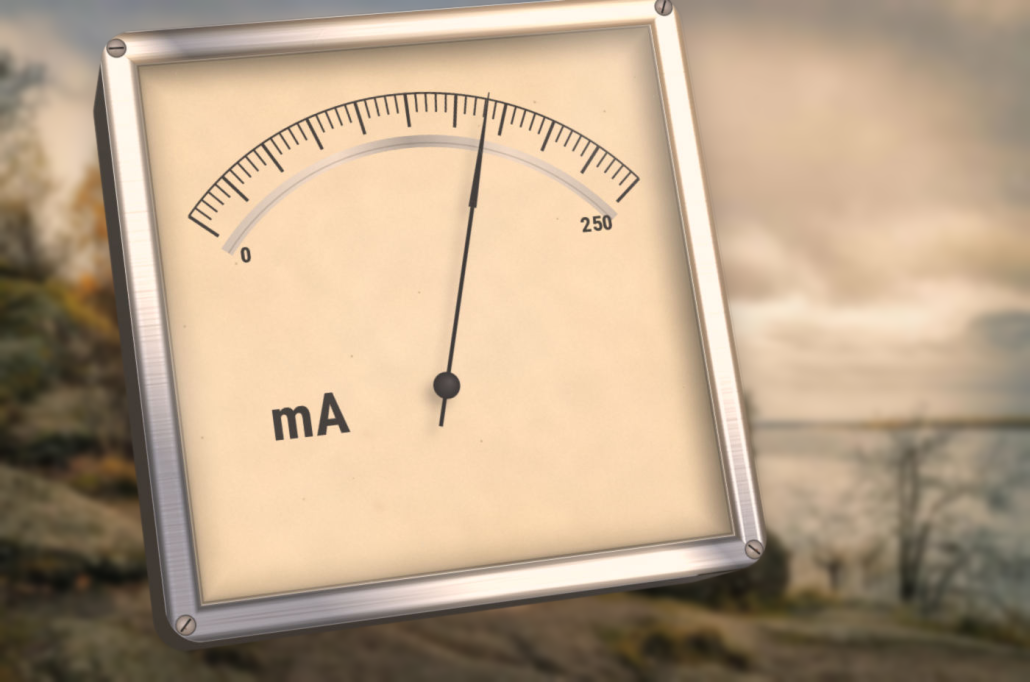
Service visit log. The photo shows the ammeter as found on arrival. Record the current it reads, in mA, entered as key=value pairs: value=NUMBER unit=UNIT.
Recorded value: value=165 unit=mA
